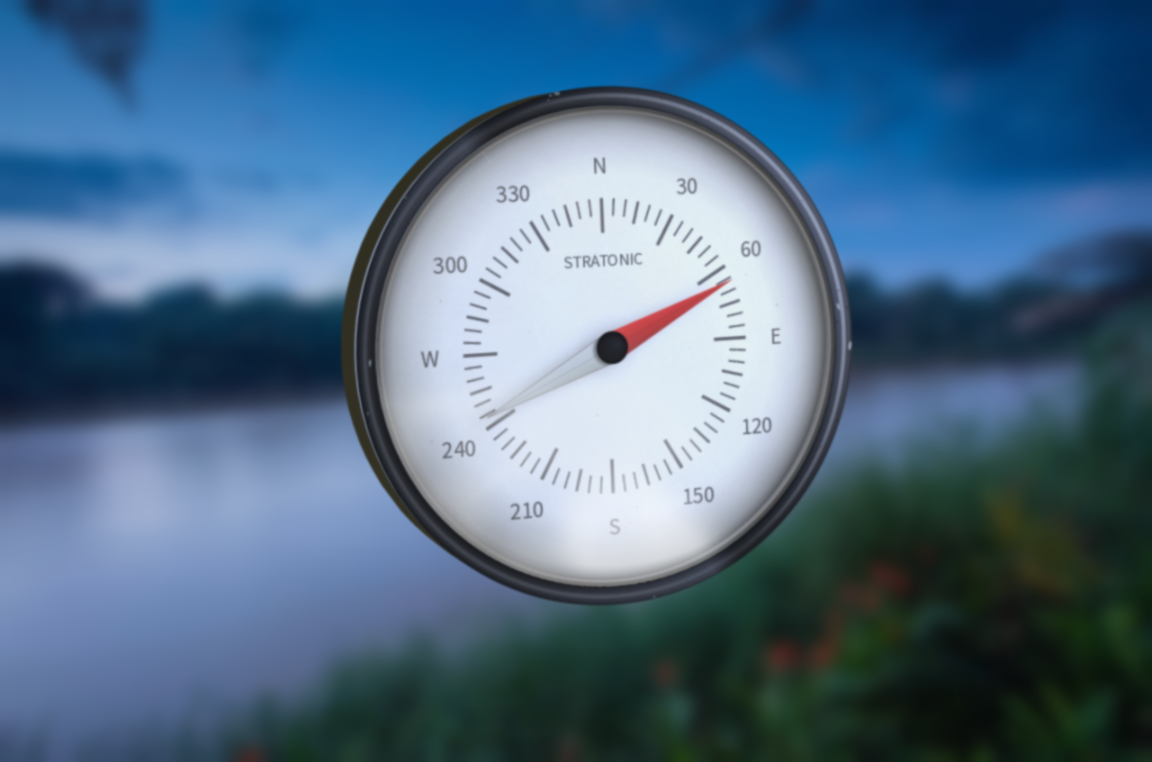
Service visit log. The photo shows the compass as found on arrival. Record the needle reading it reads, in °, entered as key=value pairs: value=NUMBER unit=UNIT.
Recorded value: value=65 unit=°
